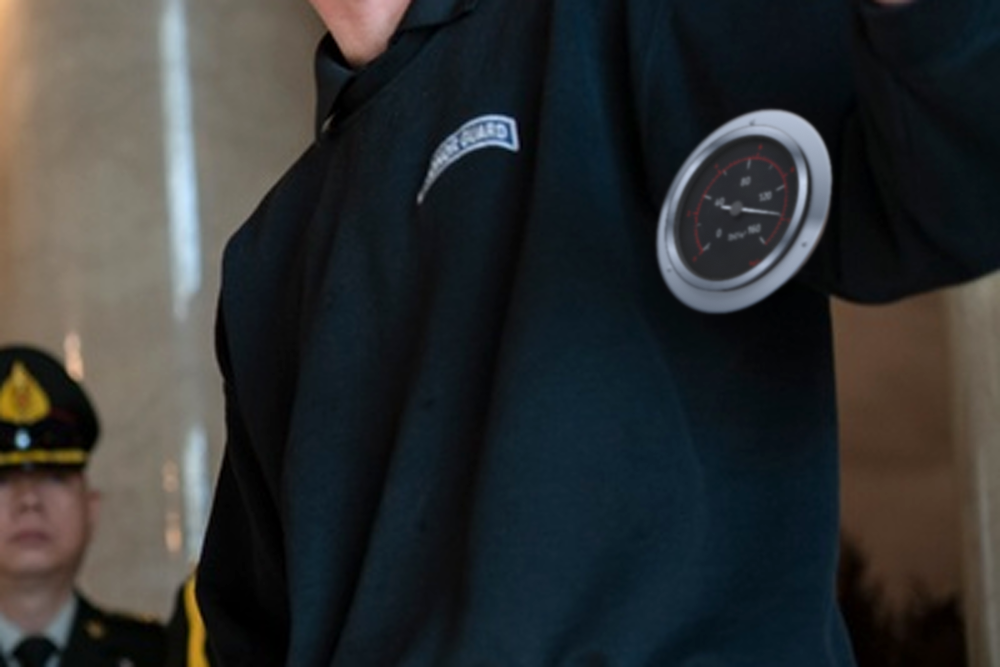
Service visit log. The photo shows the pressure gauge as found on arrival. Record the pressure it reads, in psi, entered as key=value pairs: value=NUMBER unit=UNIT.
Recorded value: value=140 unit=psi
